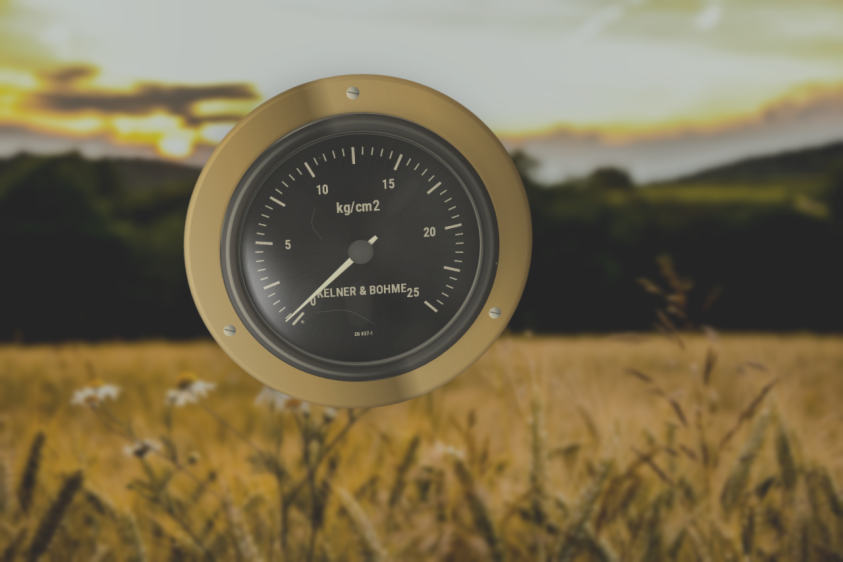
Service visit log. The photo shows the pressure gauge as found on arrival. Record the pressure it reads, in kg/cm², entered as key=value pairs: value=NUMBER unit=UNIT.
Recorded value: value=0.5 unit=kg/cm²
